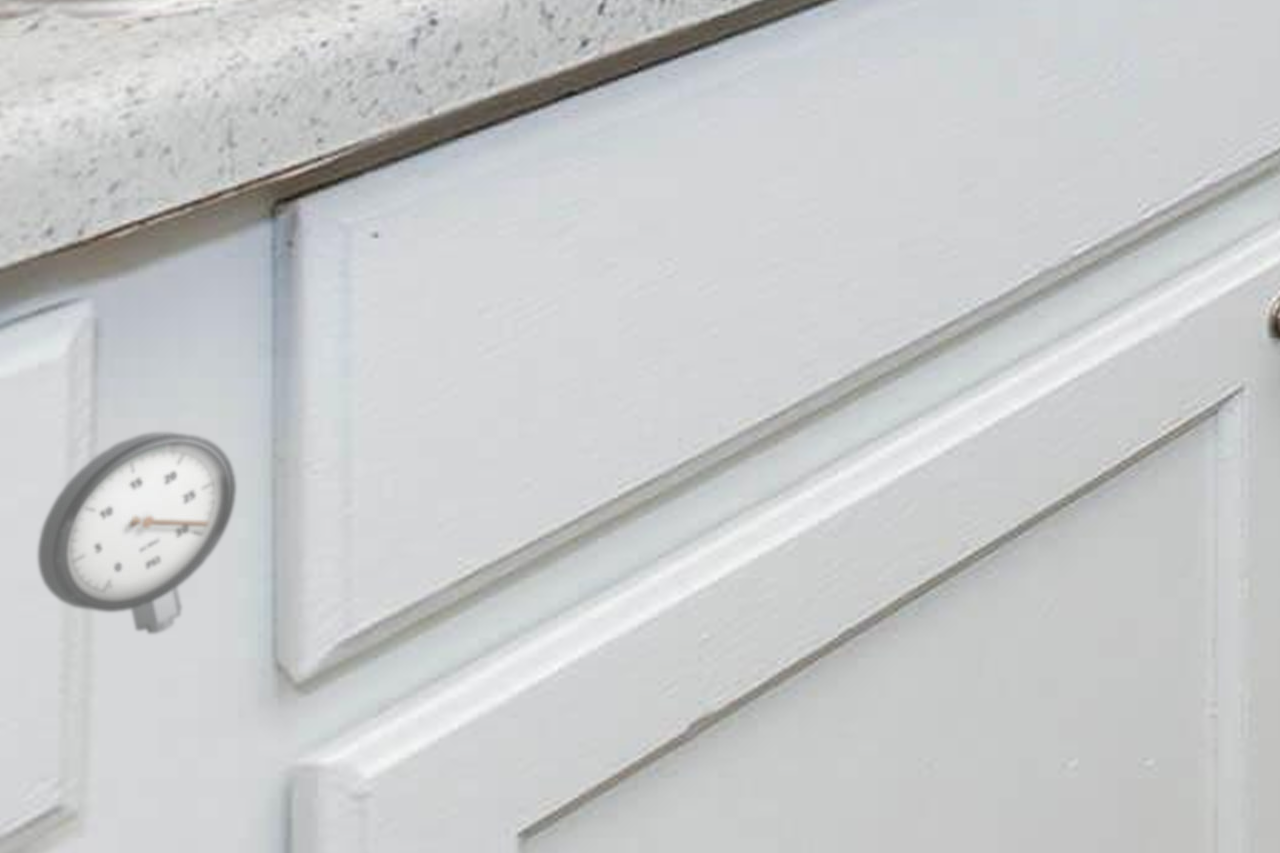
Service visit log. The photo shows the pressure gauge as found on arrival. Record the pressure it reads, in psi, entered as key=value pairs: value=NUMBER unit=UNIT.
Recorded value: value=29 unit=psi
